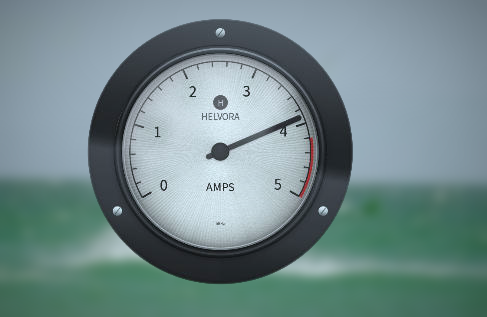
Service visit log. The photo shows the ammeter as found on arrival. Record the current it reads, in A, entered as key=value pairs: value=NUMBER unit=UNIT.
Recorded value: value=3.9 unit=A
